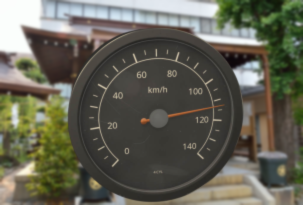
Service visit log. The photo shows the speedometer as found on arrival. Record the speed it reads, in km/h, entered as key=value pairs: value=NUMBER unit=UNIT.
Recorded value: value=112.5 unit=km/h
